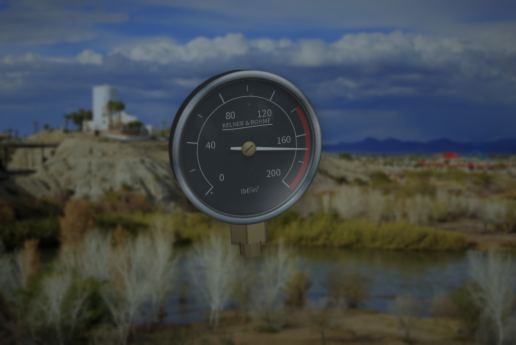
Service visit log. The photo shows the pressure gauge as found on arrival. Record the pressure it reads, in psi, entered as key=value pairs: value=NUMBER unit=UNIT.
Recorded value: value=170 unit=psi
